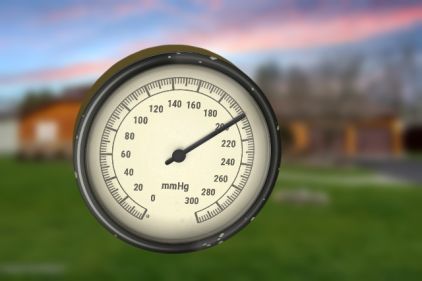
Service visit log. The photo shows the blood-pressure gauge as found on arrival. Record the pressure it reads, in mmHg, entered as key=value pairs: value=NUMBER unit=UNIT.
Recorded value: value=200 unit=mmHg
